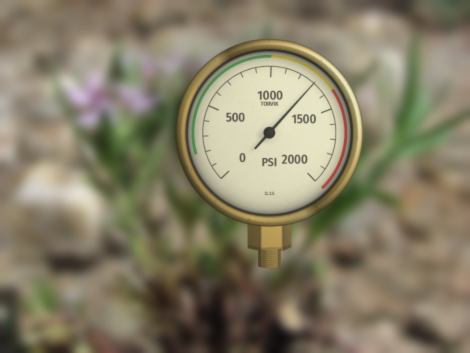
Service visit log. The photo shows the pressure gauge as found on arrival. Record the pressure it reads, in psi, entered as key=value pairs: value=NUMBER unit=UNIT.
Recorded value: value=1300 unit=psi
